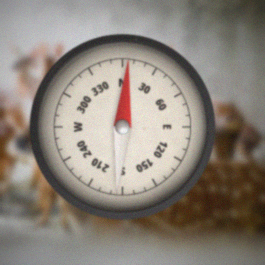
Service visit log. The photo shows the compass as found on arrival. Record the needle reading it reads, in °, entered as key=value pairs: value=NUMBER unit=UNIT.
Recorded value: value=5 unit=°
